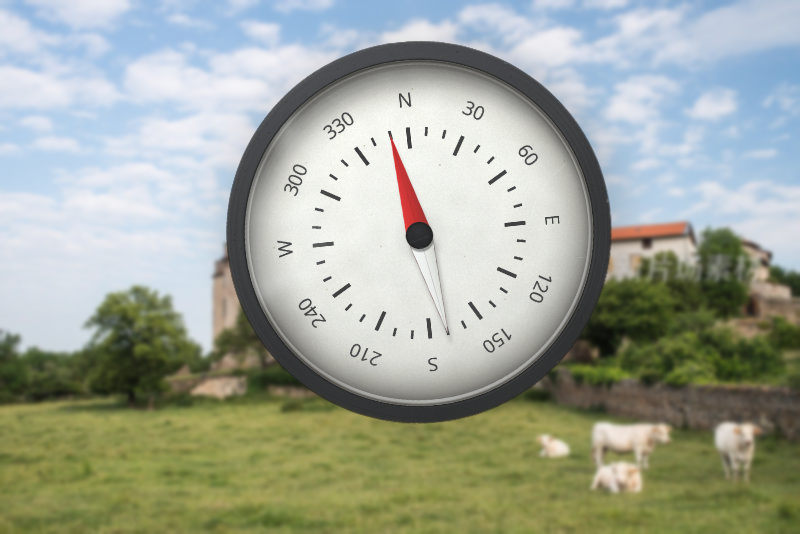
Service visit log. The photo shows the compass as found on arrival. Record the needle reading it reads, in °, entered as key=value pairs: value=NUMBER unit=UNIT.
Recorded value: value=350 unit=°
